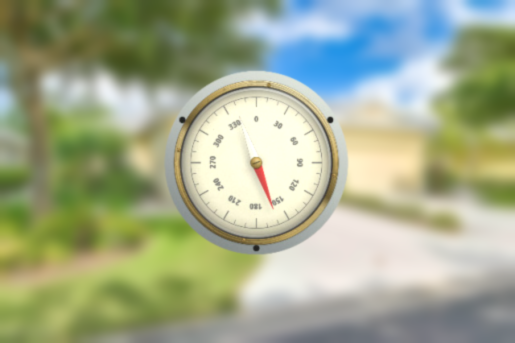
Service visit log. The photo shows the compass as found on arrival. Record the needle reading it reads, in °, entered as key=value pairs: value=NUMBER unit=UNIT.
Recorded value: value=160 unit=°
